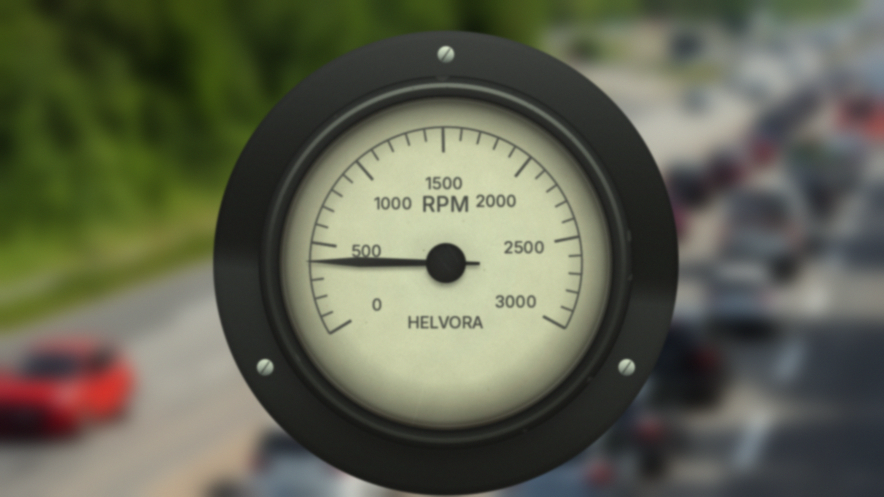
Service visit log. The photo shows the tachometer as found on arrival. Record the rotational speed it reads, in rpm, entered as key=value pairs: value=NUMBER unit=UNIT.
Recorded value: value=400 unit=rpm
